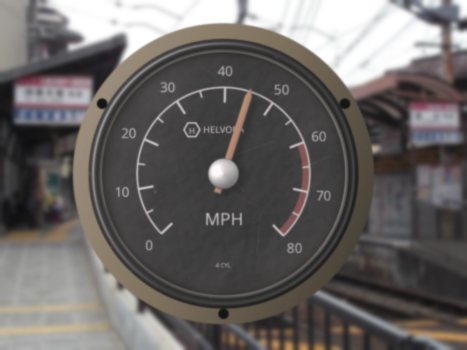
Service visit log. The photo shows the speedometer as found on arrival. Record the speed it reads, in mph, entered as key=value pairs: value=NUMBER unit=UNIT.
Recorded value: value=45 unit=mph
